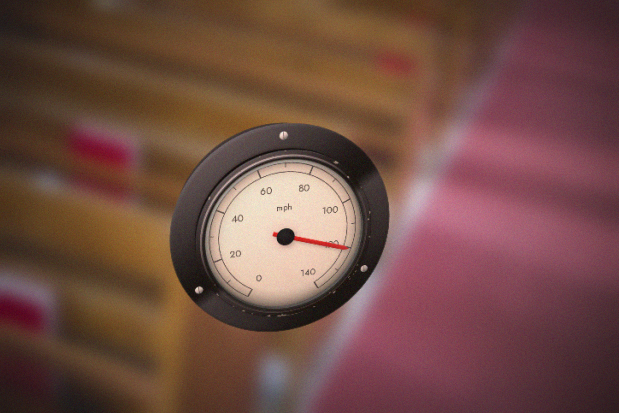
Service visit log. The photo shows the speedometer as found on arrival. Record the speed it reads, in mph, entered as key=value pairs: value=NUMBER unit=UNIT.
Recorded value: value=120 unit=mph
